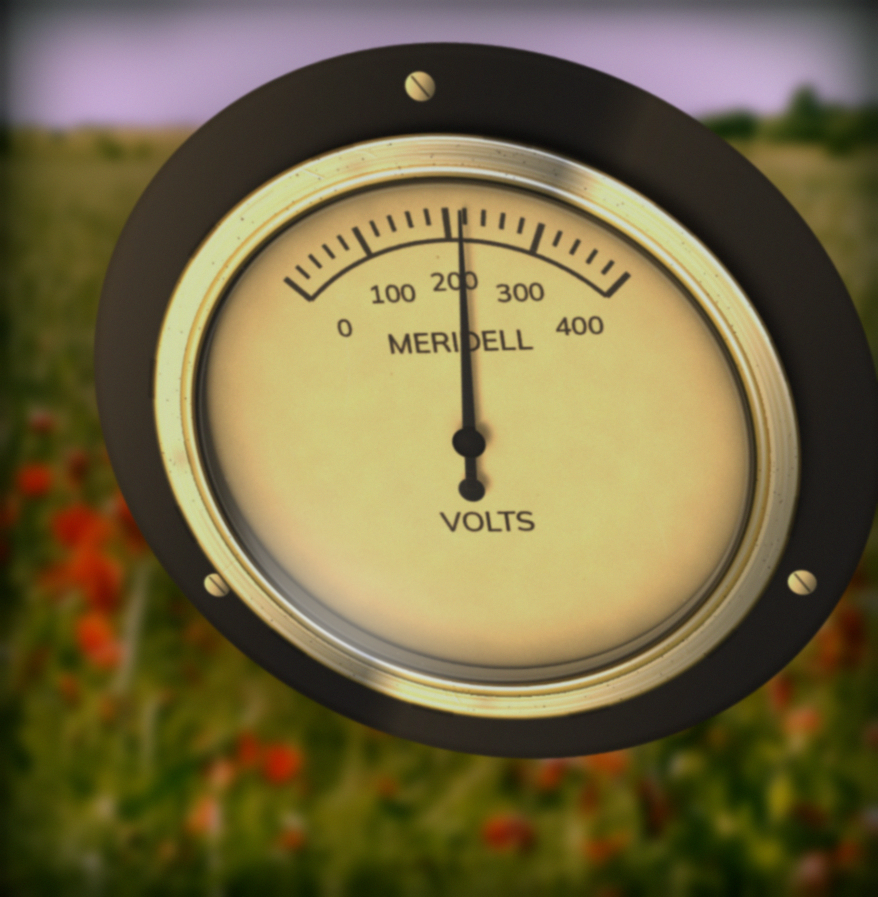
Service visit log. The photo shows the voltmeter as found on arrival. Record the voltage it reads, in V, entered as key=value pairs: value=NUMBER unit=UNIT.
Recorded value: value=220 unit=V
